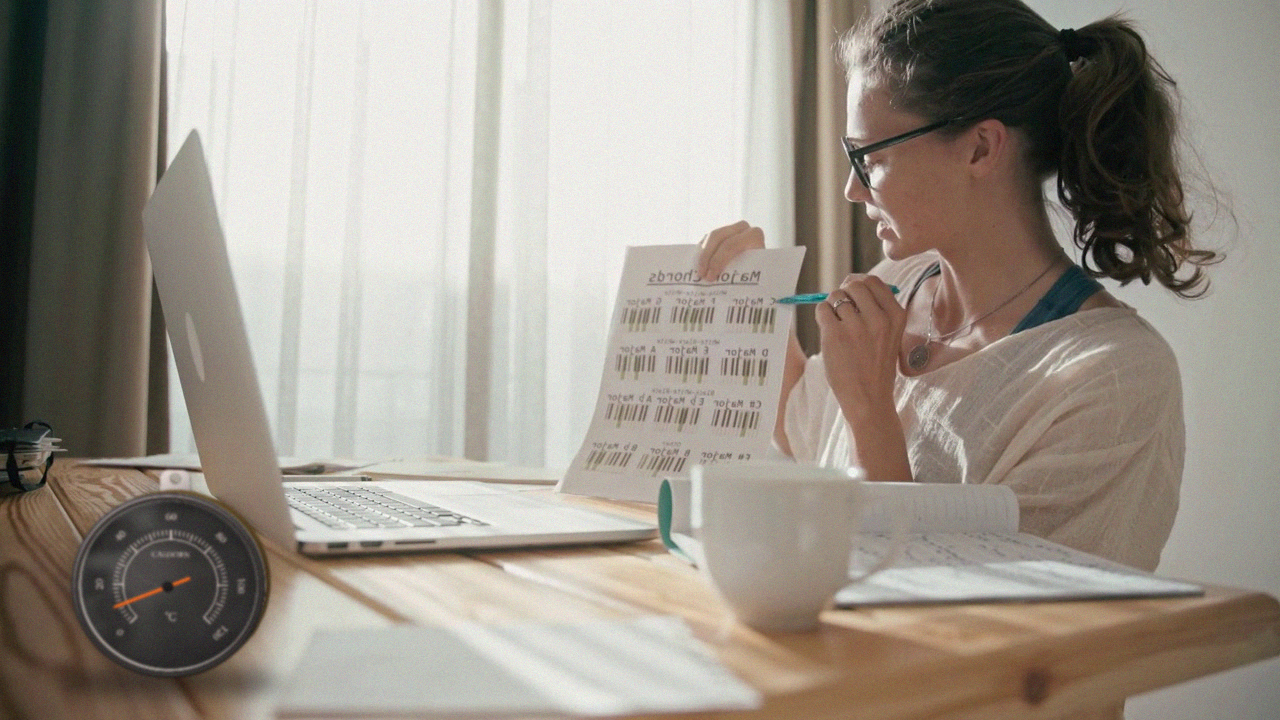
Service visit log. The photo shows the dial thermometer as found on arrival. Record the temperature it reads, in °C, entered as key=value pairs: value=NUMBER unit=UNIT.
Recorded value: value=10 unit=°C
